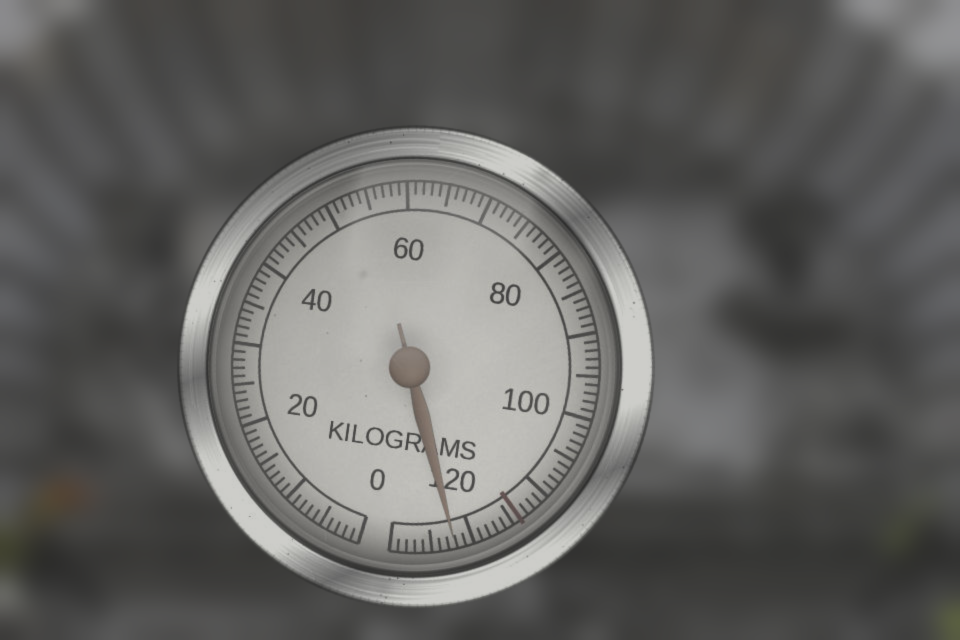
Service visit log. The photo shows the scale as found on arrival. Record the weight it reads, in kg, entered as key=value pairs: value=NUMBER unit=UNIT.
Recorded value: value=122 unit=kg
